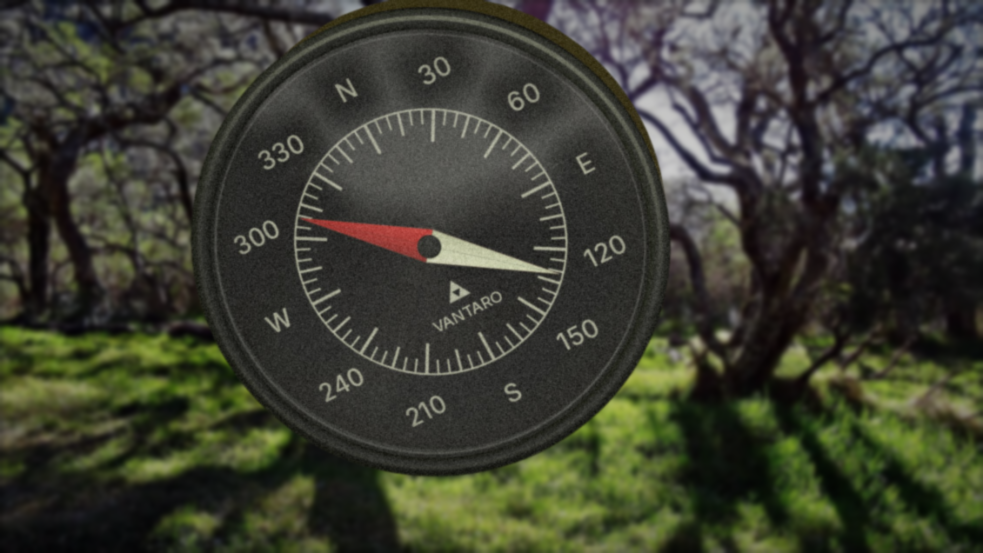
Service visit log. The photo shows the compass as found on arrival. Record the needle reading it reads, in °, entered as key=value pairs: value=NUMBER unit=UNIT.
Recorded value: value=310 unit=°
